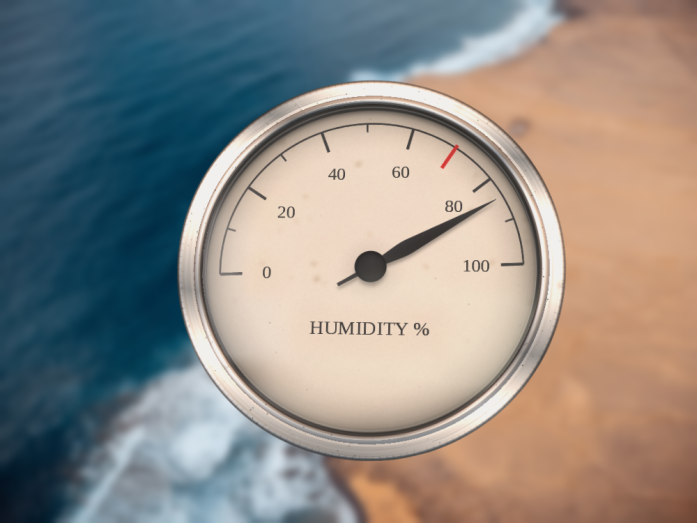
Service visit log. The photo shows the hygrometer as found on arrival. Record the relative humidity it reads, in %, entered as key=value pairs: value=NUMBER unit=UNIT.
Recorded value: value=85 unit=%
